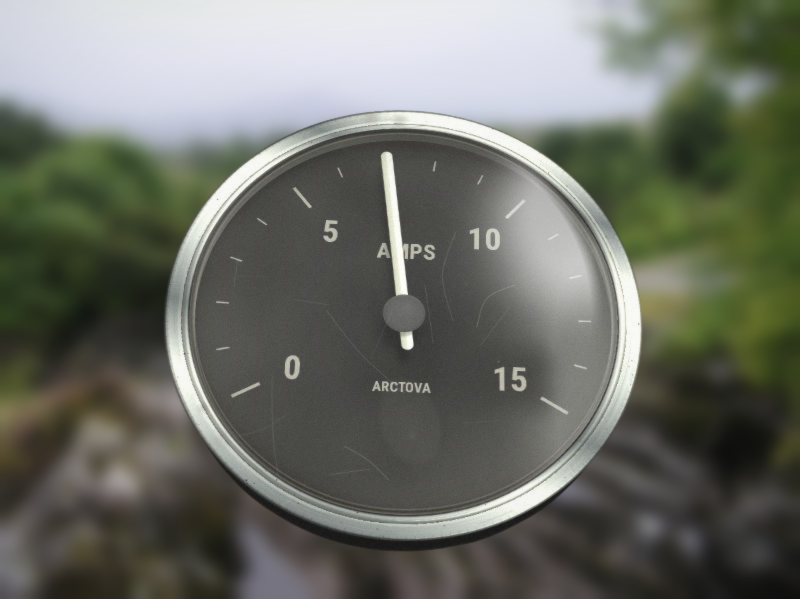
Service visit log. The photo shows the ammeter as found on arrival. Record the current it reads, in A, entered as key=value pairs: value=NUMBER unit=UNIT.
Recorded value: value=7 unit=A
